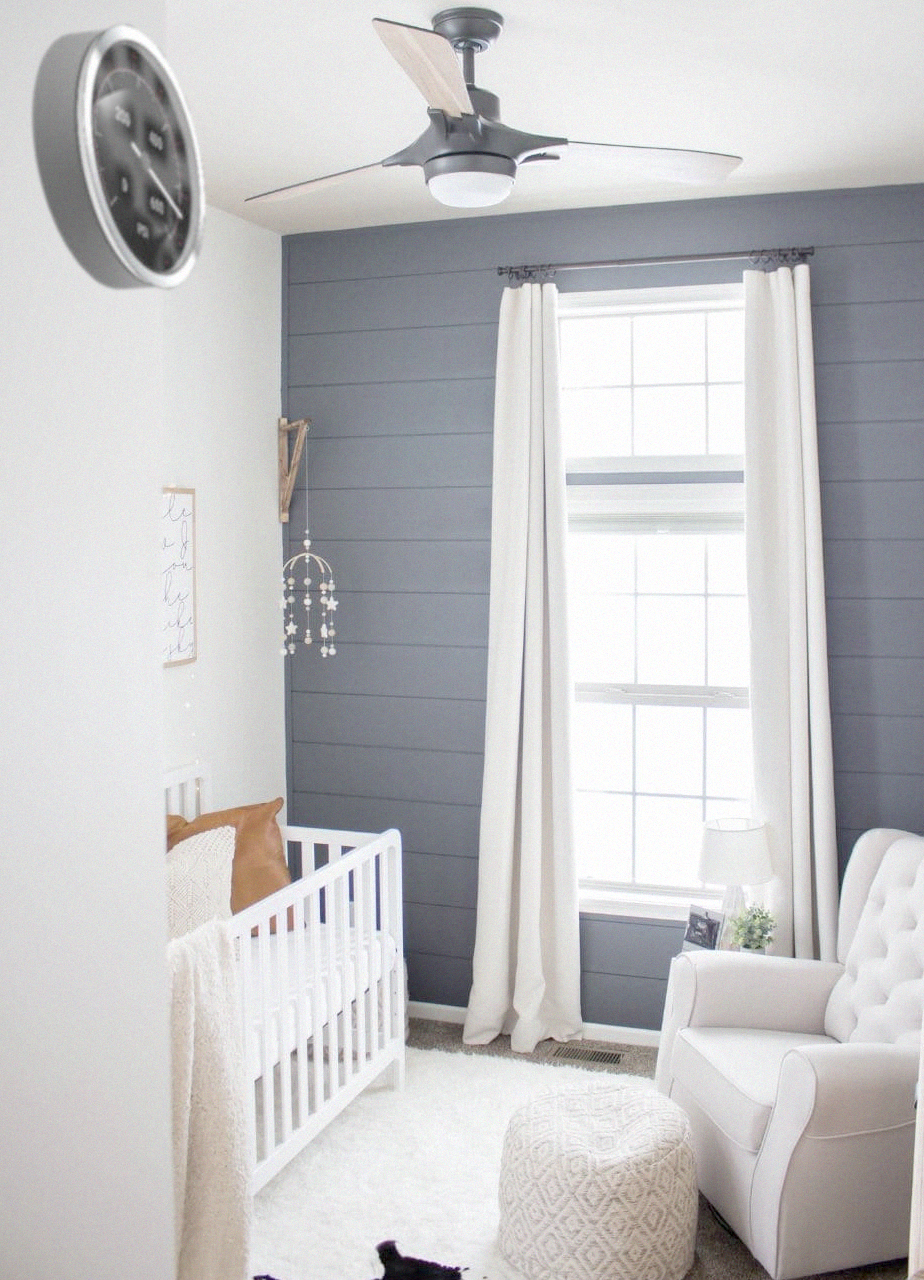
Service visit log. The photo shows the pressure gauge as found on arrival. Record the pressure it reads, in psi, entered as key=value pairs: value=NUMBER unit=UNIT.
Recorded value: value=550 unit=psi
